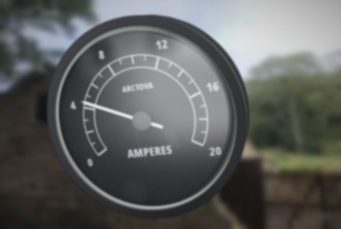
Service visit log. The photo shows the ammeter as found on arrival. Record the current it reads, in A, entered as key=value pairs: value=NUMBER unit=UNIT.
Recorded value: value=4.5 unit=A
